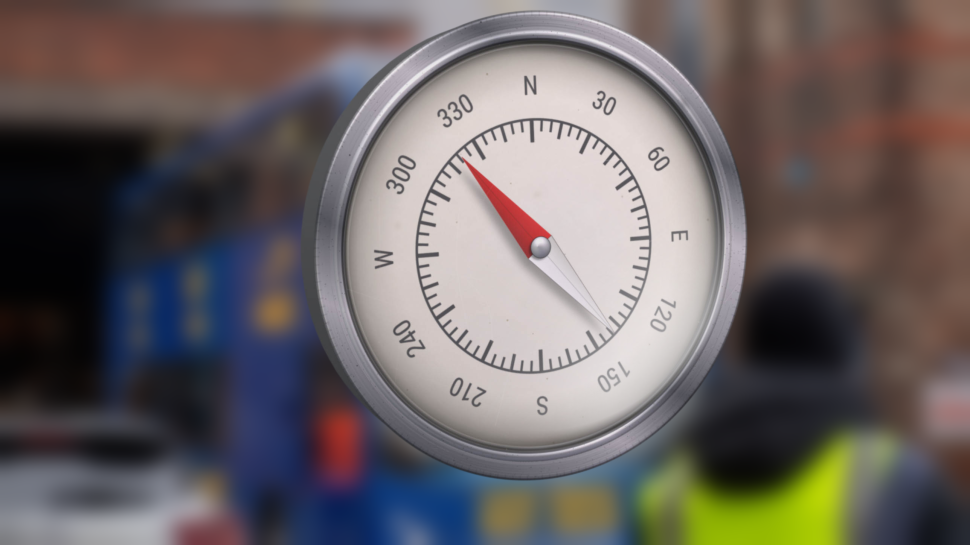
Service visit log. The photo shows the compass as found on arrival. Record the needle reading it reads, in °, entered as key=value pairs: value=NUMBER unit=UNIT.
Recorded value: value=320 unit=°
